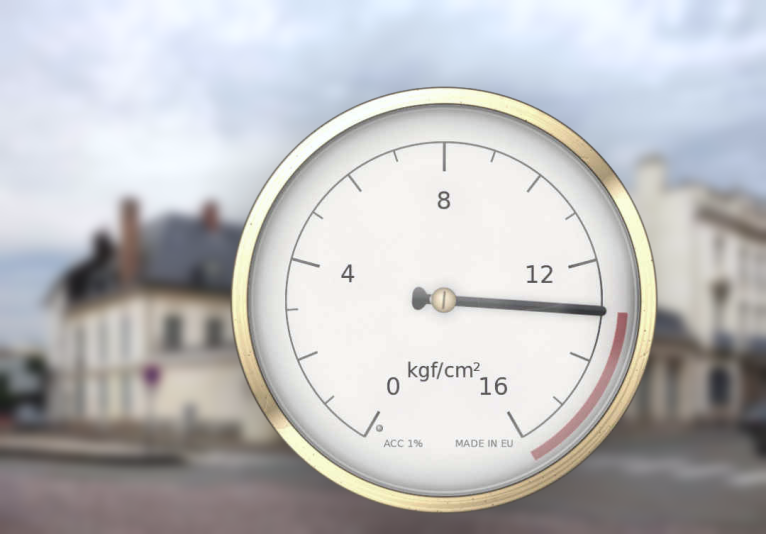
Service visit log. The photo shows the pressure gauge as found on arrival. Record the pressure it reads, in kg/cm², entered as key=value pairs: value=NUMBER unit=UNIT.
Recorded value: value=13 unit=kg/cm²
